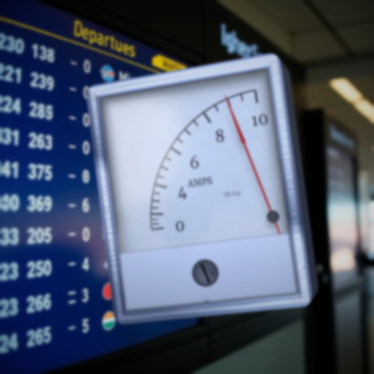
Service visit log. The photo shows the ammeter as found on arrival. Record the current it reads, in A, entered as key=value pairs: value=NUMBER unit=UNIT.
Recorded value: value=9 unit=A
